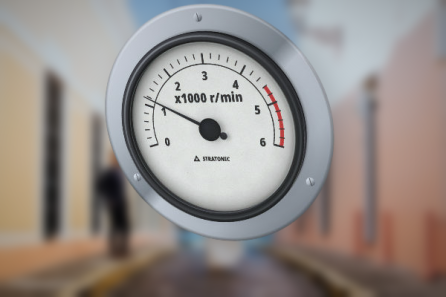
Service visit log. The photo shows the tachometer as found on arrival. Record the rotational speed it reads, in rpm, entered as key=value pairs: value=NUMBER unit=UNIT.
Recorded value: value=1200 unit=rpm
